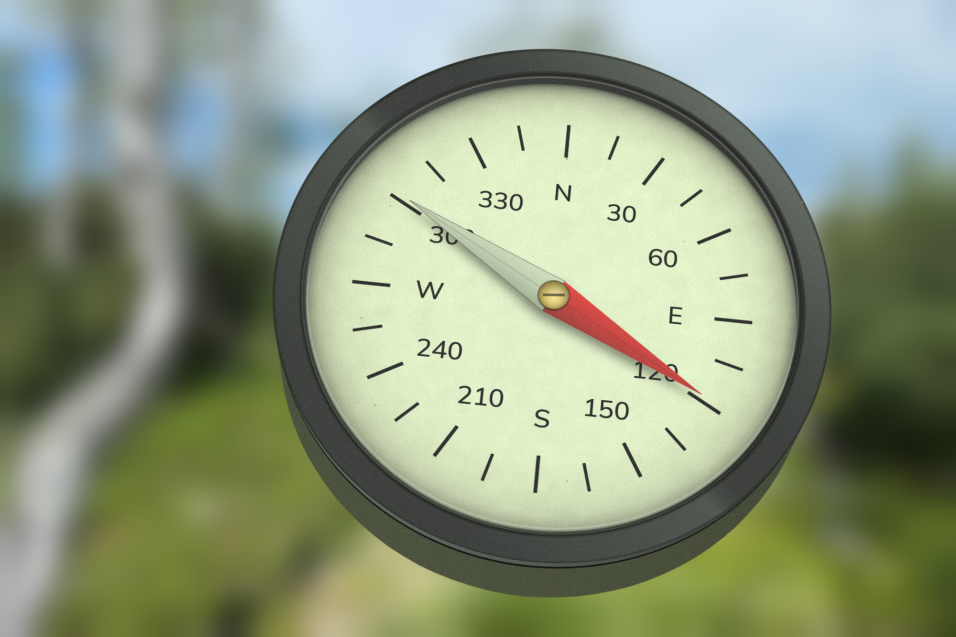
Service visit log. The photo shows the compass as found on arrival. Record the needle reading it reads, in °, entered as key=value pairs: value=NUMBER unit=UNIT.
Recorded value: value=120 unit=°
